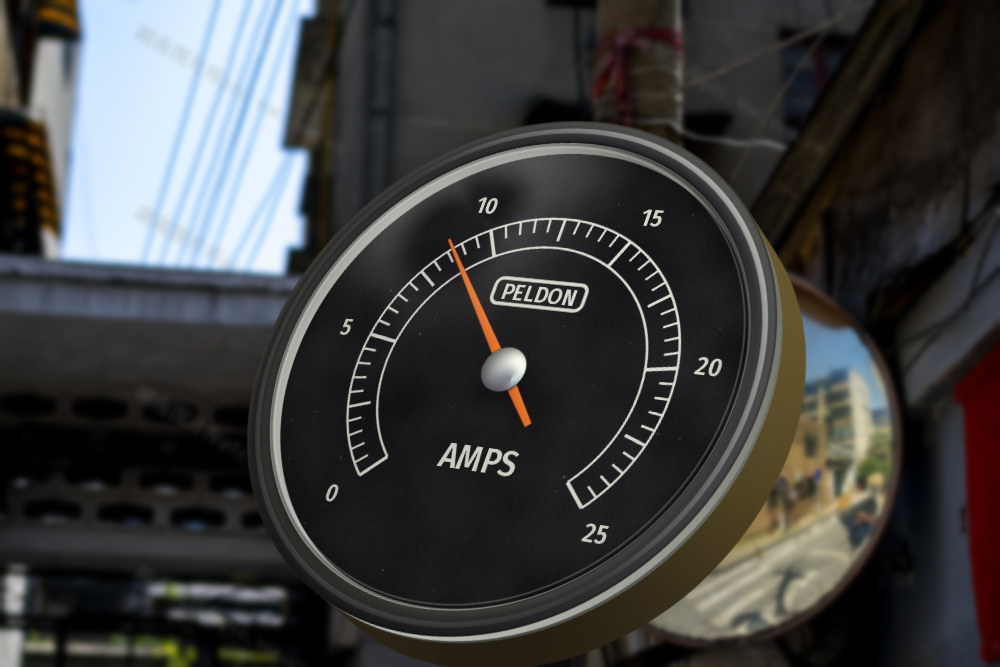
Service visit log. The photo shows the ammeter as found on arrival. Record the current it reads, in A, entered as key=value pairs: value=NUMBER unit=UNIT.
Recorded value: value=8.75 unit=A
